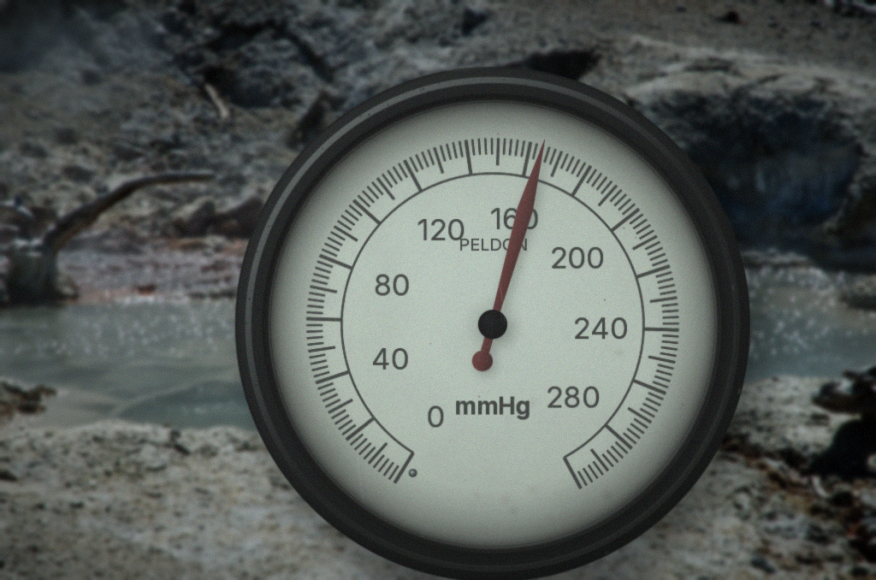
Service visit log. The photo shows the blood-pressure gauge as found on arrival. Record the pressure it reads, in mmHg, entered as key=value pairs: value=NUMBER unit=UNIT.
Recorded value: value=164 unit=mmHg
